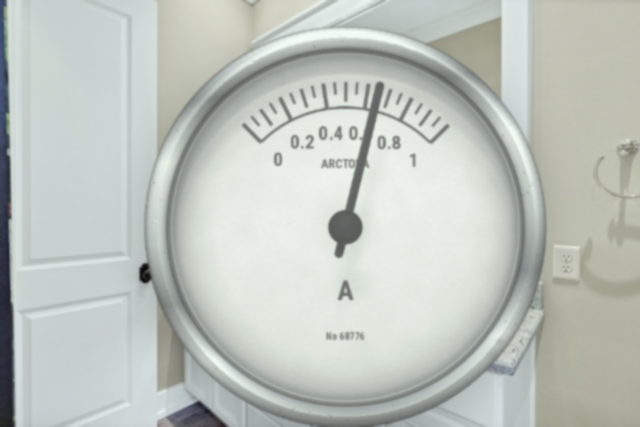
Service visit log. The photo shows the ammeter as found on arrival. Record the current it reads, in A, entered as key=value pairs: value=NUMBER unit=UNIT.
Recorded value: value=0.65 unit=A
